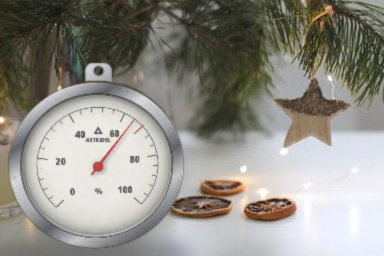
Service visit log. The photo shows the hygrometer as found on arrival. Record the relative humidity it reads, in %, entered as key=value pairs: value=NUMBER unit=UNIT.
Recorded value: value=64 unit=%
